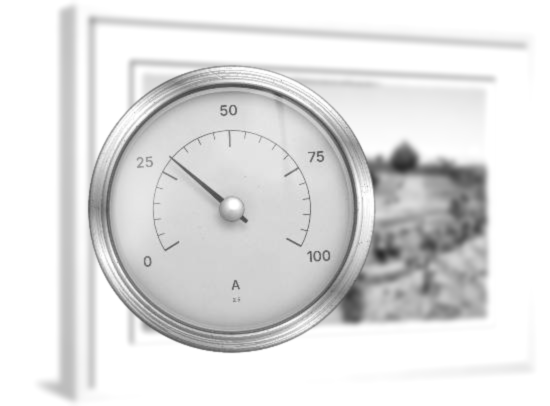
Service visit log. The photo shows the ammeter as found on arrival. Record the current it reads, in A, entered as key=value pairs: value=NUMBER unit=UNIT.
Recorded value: value=30 unit=A
